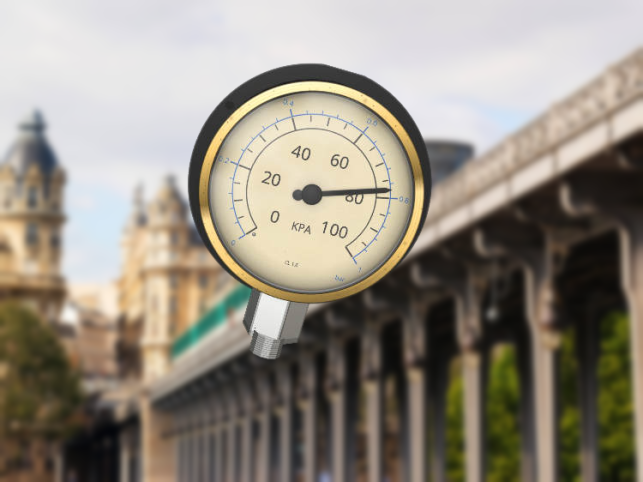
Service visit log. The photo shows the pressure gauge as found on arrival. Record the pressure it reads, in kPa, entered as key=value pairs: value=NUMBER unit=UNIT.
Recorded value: value=77.5 unit=kPa
